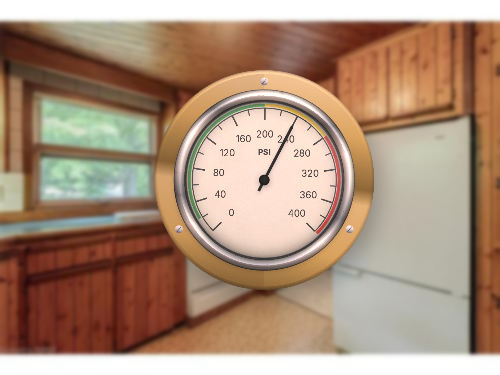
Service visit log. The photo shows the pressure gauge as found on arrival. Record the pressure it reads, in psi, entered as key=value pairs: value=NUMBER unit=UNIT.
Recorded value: value=240 unit=psi
